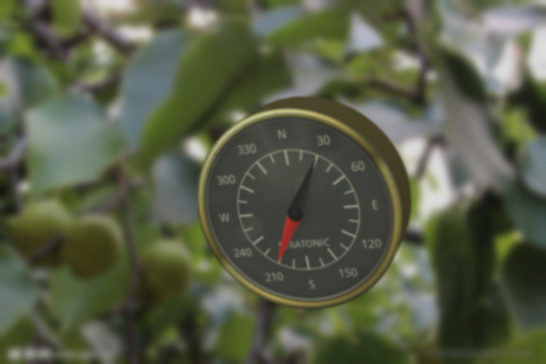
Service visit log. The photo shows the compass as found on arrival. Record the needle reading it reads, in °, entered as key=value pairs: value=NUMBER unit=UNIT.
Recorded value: value=210 unit=°
